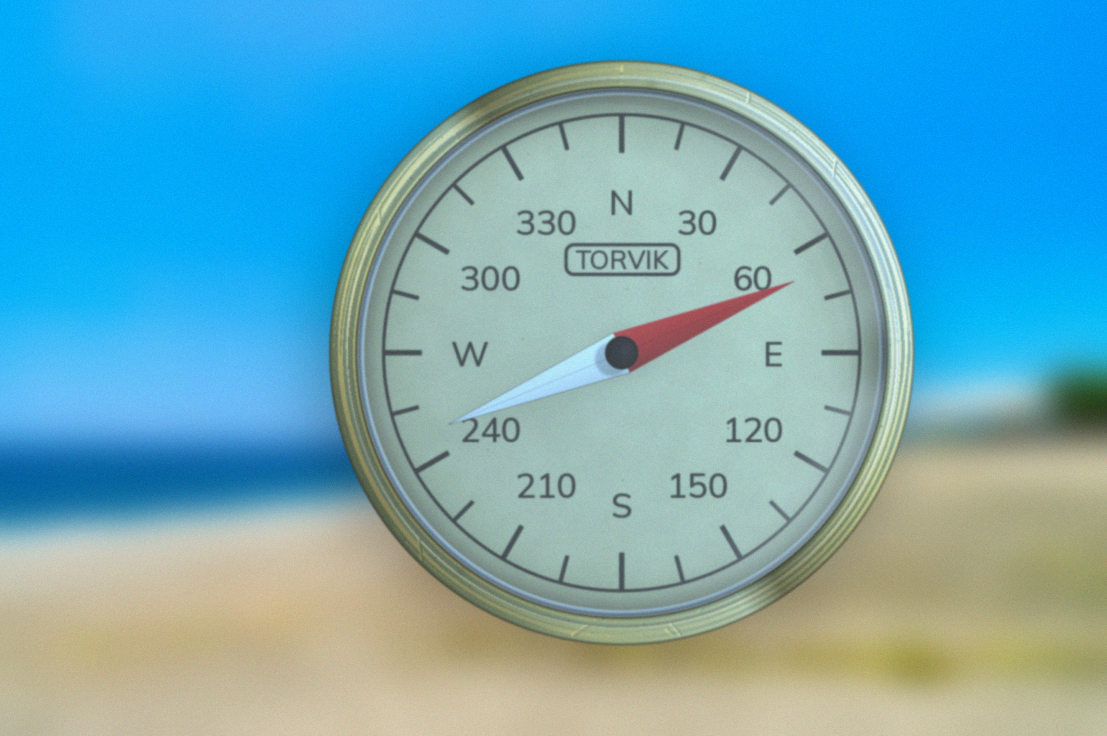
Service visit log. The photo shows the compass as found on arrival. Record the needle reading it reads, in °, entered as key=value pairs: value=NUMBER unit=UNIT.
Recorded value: value=67.5 unit=°
